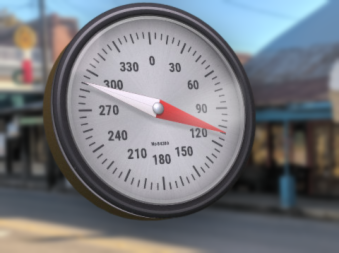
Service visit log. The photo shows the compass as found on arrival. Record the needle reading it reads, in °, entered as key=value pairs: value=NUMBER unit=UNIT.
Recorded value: value=110 unit=°
